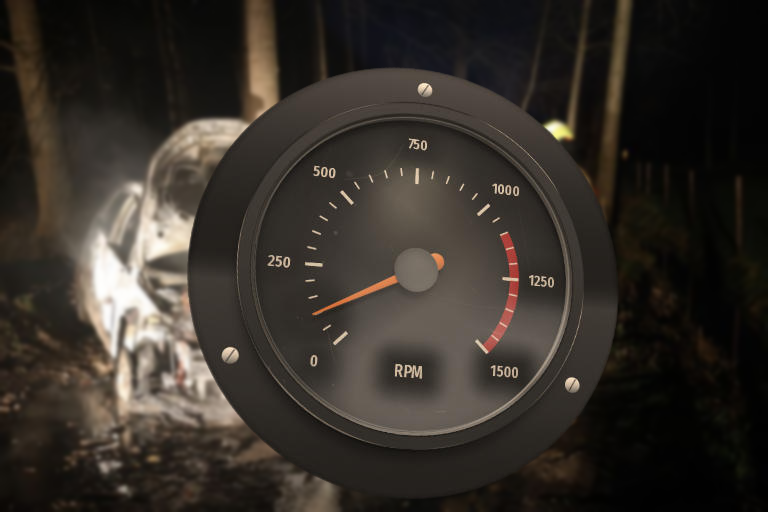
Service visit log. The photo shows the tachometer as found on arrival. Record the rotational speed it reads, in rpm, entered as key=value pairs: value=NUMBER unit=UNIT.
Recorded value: value=100 unit=rpm
